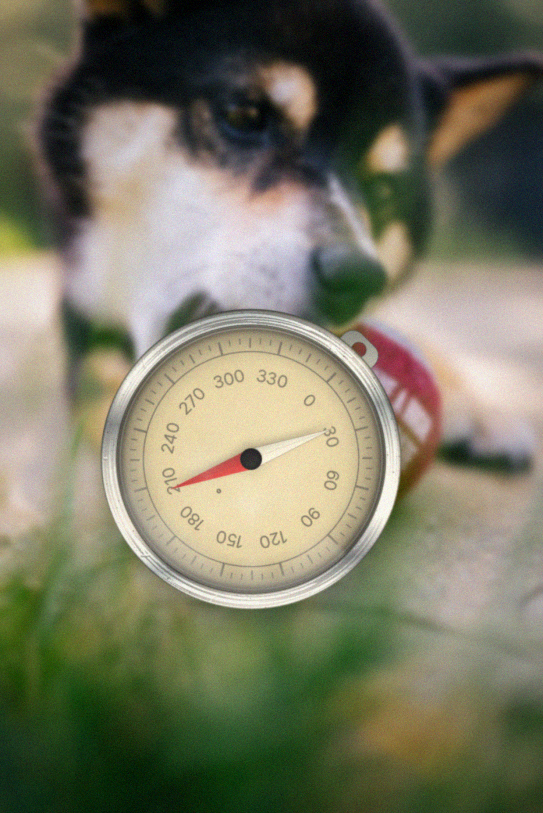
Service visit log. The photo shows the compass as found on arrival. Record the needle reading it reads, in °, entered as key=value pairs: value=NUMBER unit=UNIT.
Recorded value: value=205 unit=°
